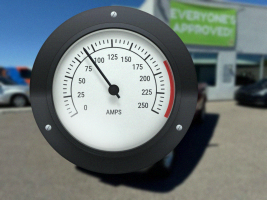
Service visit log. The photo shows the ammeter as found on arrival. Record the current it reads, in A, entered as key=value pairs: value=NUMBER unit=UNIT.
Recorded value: value=90 unit=A
